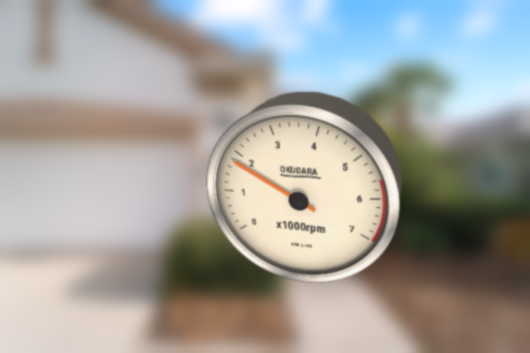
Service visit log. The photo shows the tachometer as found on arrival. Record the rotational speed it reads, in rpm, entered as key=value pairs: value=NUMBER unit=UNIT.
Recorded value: value=1800 unit=rpm
